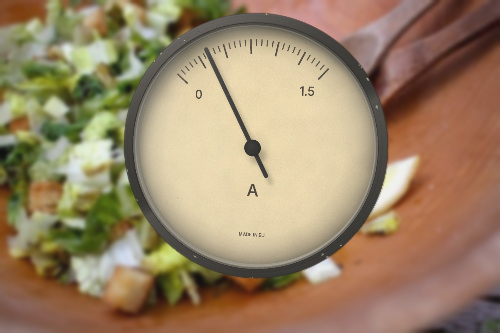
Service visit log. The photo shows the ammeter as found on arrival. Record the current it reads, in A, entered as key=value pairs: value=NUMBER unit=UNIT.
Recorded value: value=0.35 unit=A
